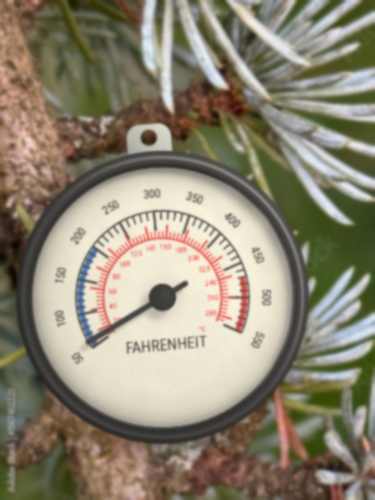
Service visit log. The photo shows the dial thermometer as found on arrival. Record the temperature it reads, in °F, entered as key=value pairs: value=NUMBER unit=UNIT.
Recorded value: value=60 unit=°F
